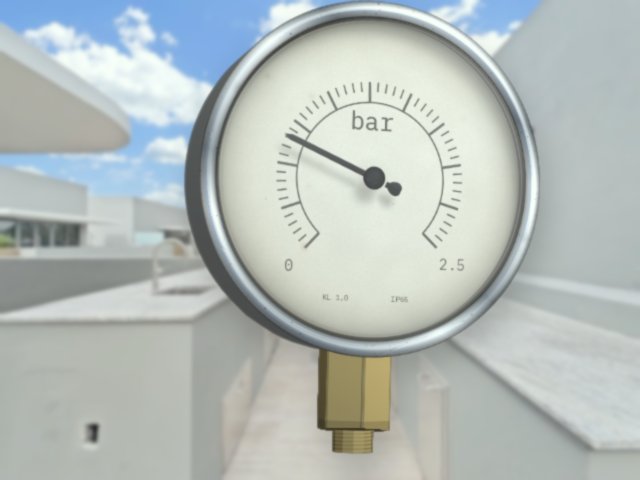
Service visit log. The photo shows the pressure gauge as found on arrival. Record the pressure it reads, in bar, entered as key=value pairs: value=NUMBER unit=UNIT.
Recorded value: value=0.65 unit=bar
